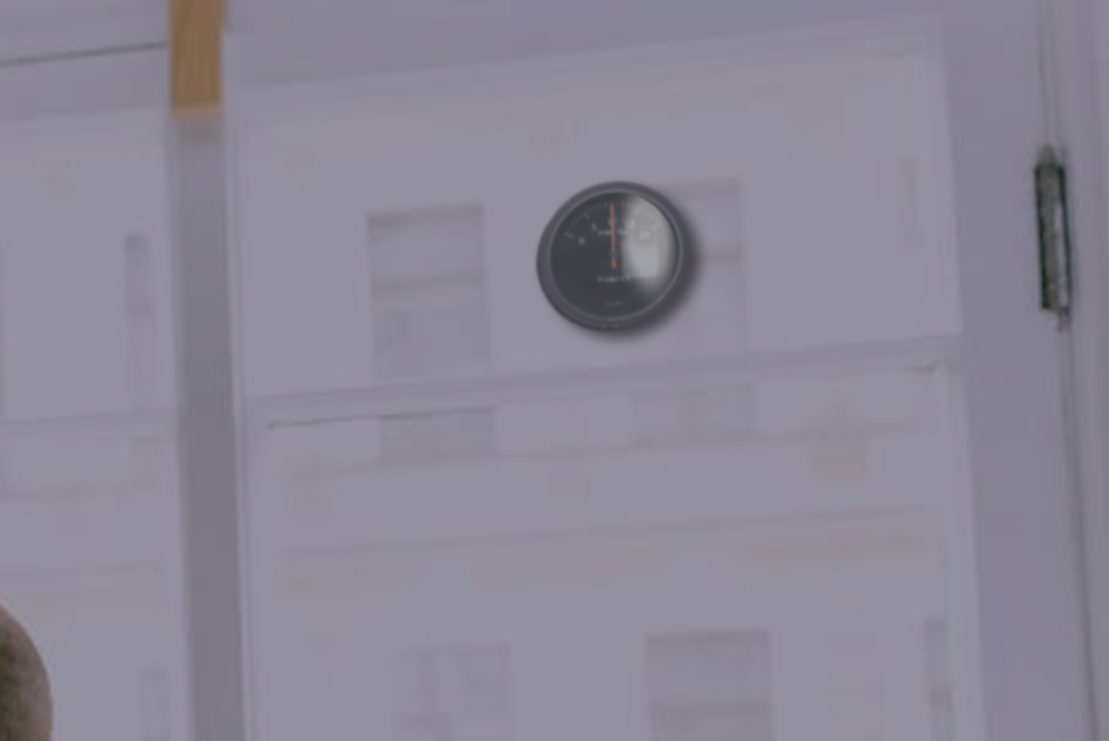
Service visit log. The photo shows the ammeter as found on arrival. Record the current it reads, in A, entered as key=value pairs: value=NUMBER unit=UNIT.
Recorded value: value=10 unit=A
